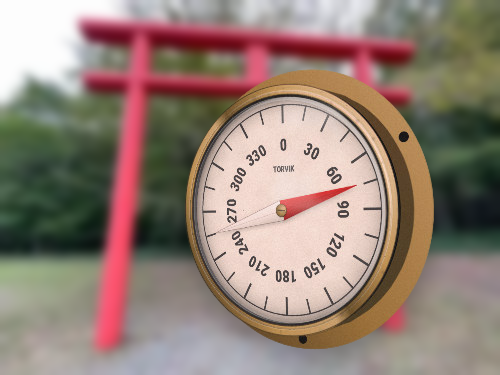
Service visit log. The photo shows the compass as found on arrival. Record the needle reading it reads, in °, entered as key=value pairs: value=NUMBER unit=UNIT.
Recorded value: value=75 unit=°
